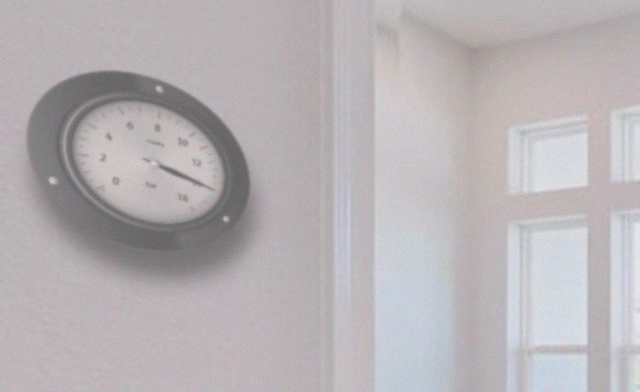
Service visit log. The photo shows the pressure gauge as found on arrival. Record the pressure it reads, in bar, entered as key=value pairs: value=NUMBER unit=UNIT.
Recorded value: value=14 unit=bar
